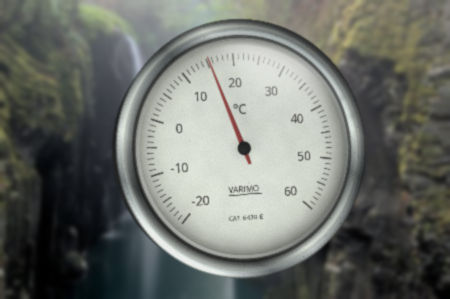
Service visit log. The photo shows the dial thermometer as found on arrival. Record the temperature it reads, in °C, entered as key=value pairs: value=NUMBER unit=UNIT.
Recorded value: value=15 unit=°C
